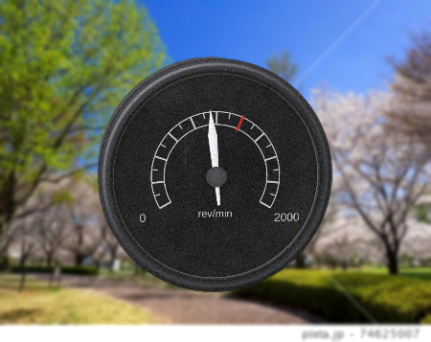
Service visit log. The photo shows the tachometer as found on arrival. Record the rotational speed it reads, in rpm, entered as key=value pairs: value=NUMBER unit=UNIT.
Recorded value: value=950 unit=rpm
